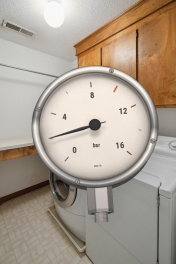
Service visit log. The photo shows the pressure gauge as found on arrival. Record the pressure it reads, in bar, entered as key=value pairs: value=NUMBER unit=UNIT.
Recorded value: value=2 unit=bar
